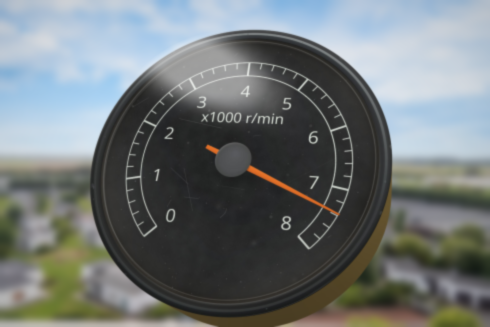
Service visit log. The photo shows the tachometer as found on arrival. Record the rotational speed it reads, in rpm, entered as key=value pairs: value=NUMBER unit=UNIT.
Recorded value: value=7400 unit=rpm
